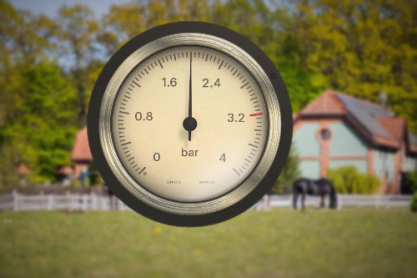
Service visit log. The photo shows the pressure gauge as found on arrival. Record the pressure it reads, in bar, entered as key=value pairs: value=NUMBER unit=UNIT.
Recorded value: value=2 unit=bar
